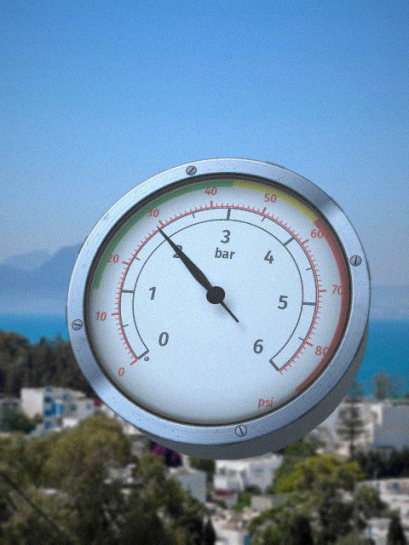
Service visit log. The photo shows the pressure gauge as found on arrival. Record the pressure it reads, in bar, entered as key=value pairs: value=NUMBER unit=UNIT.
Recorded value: value=2 unit=bar
